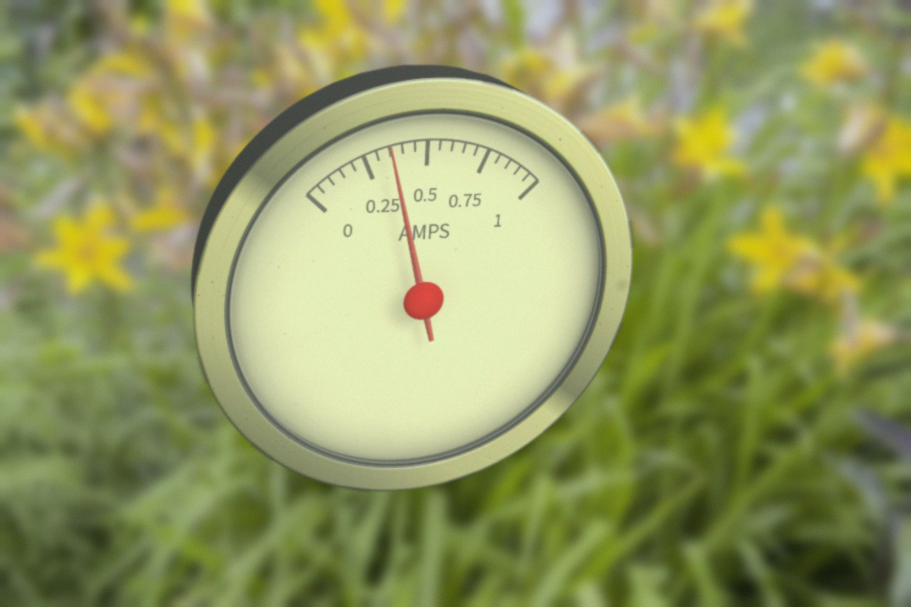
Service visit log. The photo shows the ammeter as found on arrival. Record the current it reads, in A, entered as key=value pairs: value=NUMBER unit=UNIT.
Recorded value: value=0.35 unit=A
